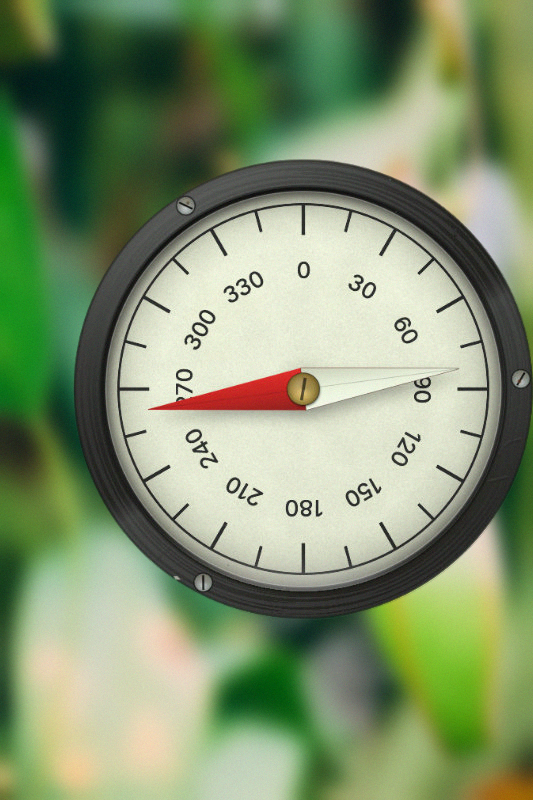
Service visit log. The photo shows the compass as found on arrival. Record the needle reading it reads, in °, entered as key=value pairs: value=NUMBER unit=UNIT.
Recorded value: value=262.5 unit=°
